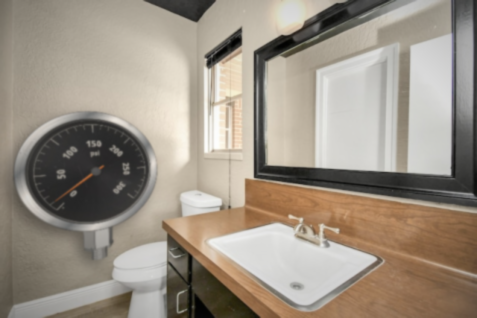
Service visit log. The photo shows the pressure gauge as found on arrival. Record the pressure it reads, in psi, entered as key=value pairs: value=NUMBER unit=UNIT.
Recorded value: value=10 unit=psi
